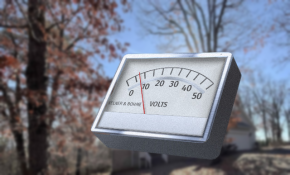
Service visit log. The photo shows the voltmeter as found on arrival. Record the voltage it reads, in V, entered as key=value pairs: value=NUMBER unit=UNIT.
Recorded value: value=7.5 unit=V
